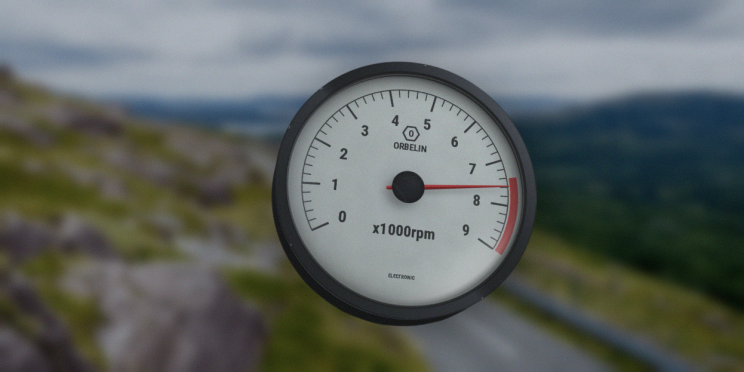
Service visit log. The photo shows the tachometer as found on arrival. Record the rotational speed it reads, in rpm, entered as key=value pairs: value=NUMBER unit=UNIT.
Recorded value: value=7600 unit=rpm
